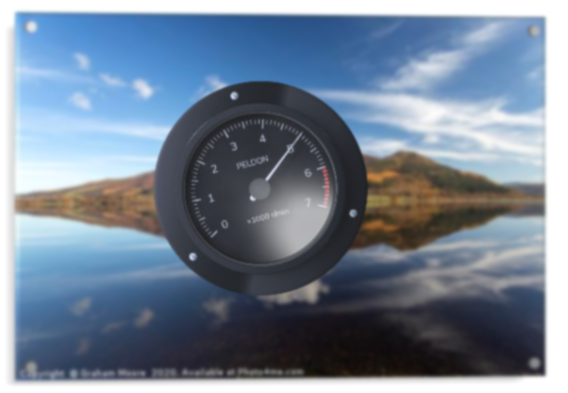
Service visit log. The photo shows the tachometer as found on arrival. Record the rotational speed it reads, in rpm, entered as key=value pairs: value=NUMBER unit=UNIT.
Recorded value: value=5000 unit=rpm
